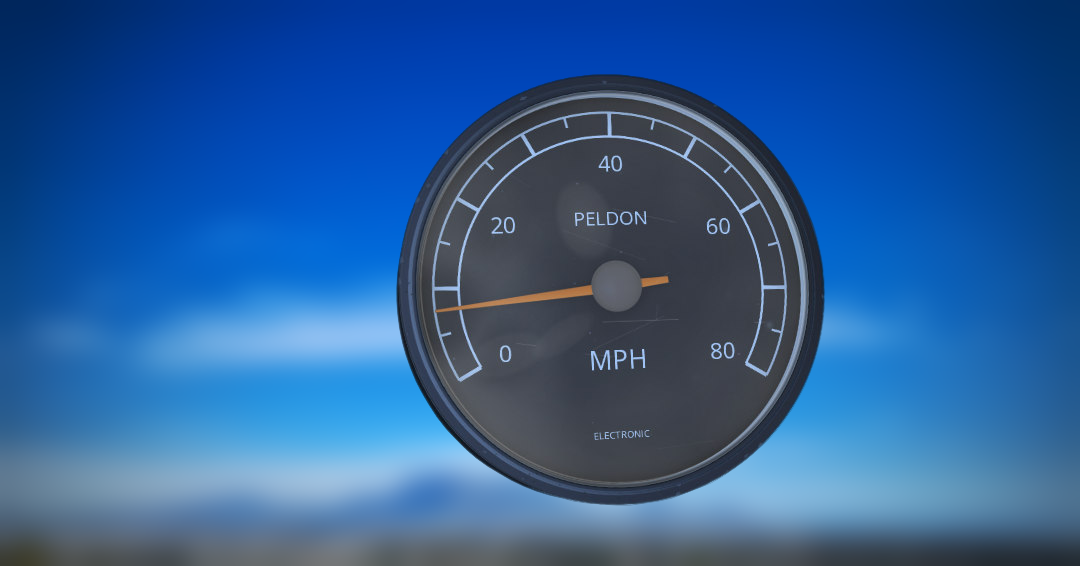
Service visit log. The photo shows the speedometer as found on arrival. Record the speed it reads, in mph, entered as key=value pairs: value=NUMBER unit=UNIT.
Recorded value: value=7.5 unit=mph
